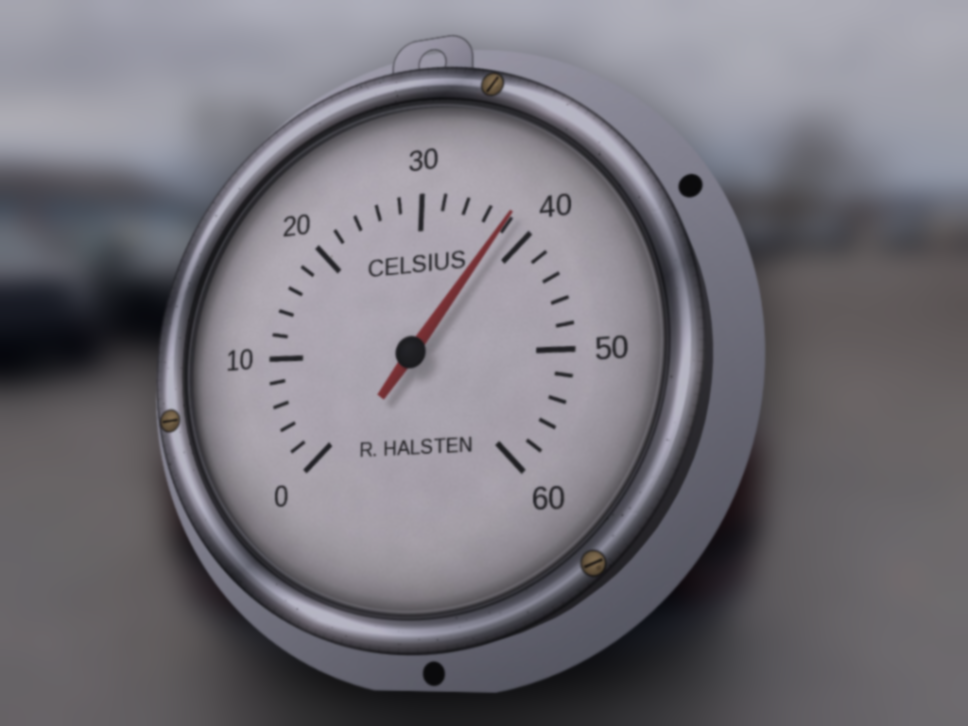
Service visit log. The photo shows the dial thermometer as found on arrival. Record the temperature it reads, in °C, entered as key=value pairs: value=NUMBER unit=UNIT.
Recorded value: value=38 unit=°C
